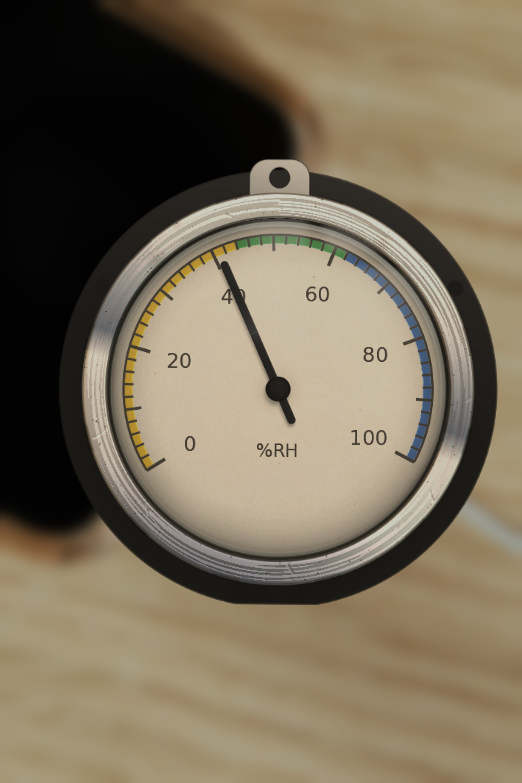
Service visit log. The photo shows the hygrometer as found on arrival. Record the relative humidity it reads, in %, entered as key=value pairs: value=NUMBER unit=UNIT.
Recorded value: value=41 unit=%
